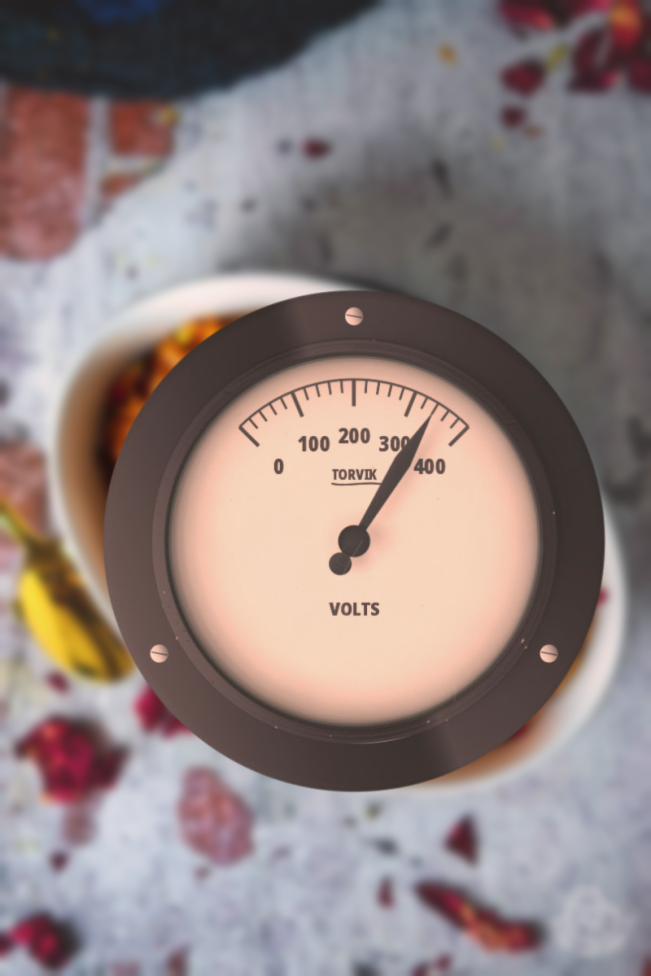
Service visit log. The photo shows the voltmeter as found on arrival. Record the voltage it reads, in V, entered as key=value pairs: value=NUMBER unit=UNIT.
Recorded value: value=340 unit=V
